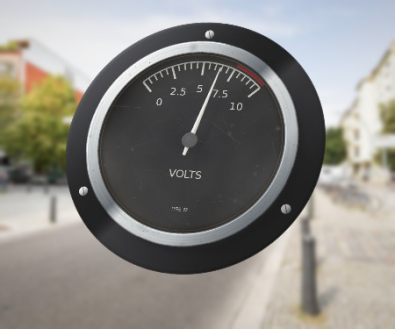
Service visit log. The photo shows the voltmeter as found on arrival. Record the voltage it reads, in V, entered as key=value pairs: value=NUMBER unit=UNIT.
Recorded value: value=6.5 unit=V
